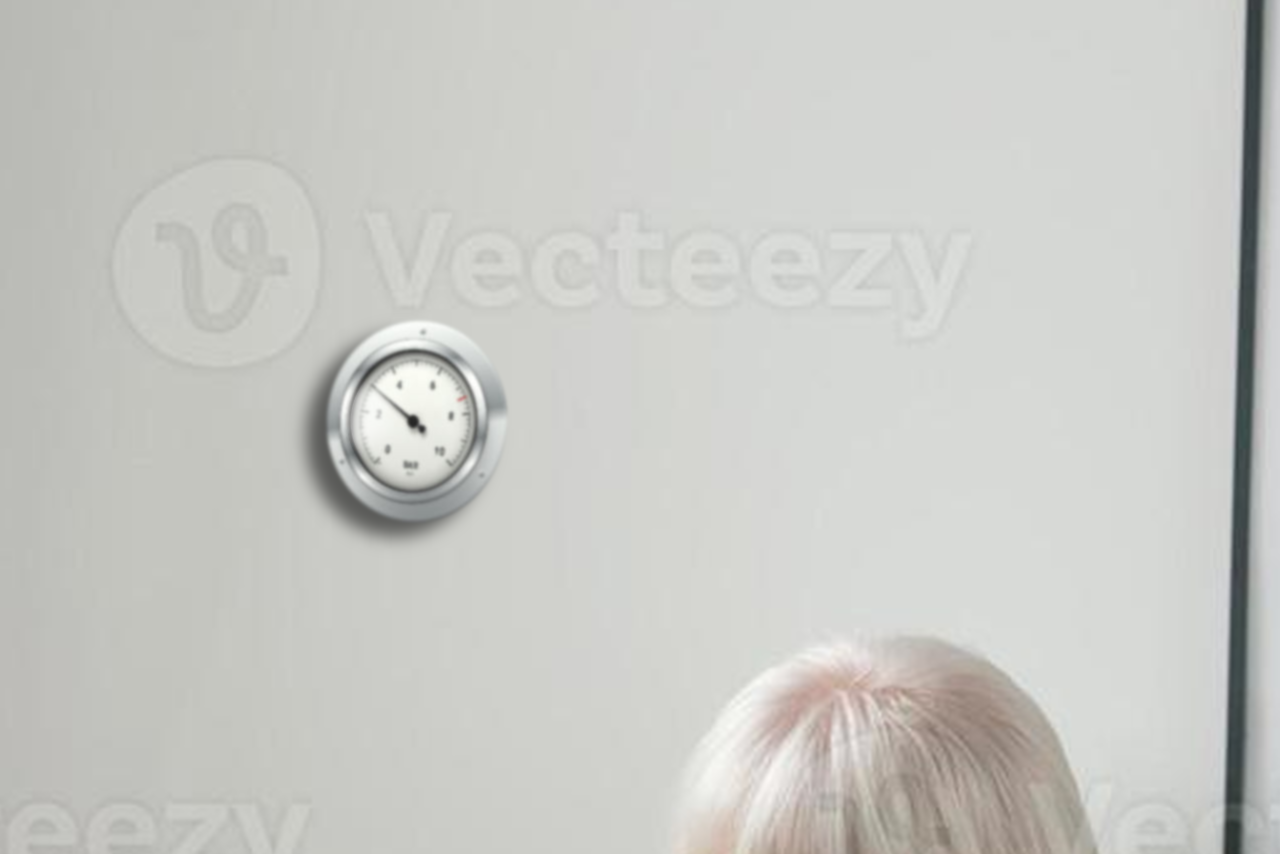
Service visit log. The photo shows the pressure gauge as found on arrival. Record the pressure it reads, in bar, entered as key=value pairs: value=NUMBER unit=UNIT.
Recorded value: value=3 unit=bar
